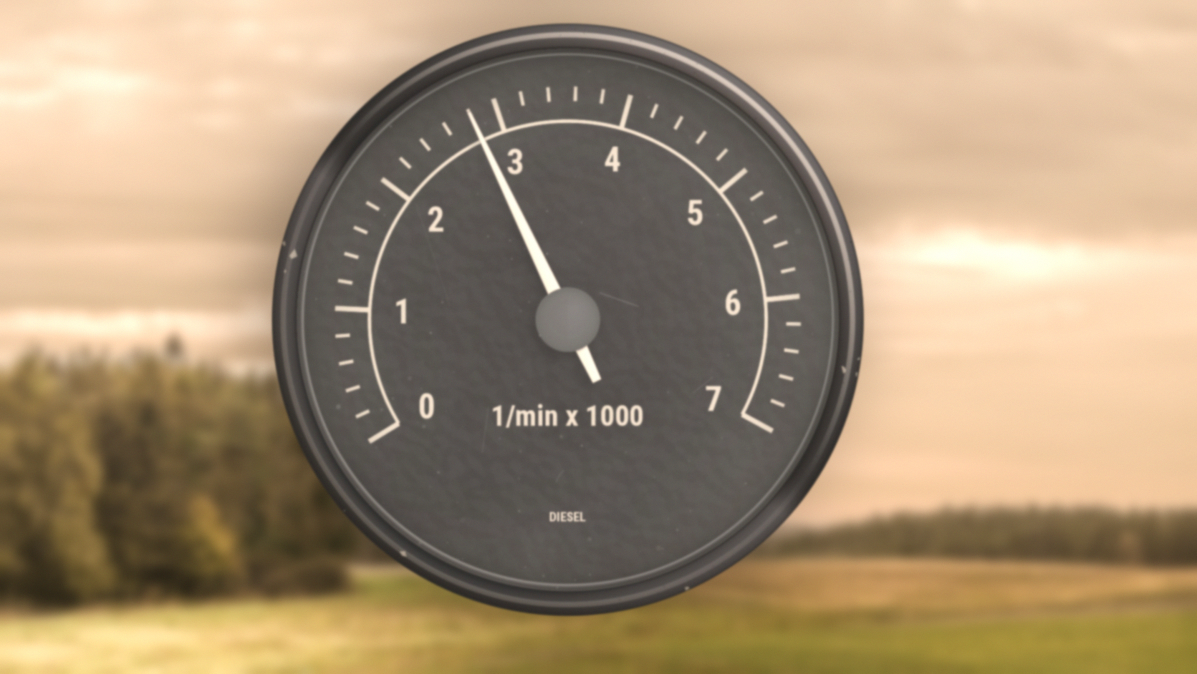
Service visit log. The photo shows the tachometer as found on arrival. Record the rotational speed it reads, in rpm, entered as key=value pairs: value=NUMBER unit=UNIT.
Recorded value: value=2800 unit=rpm
